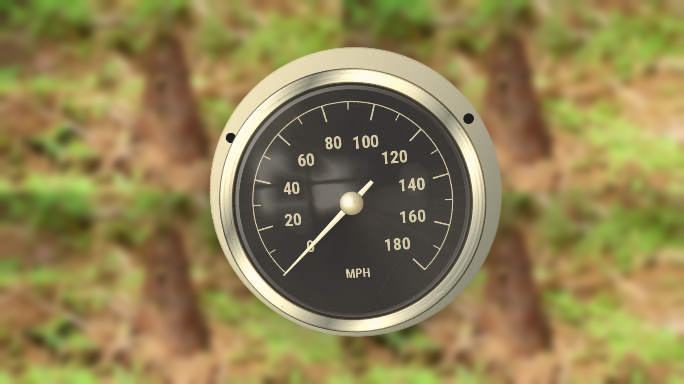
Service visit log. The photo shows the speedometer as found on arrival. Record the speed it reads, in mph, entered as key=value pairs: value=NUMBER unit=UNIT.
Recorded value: value=0 unit=mph
